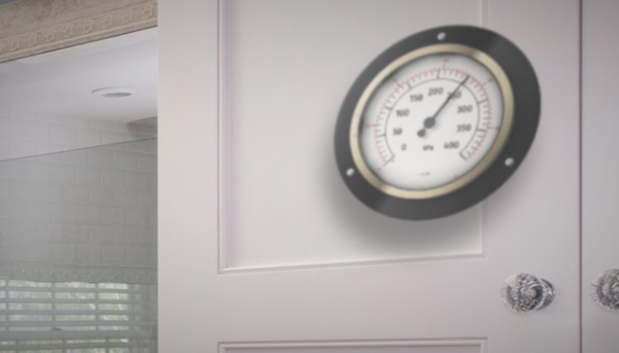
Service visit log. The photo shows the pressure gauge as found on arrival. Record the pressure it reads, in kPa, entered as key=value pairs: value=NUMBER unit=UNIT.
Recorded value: value=250 unit=kPa
